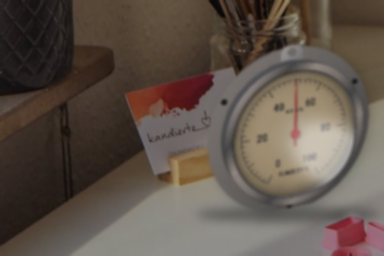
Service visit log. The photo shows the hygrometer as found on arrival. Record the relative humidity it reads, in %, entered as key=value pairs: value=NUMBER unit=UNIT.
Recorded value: value=50 unit=%
